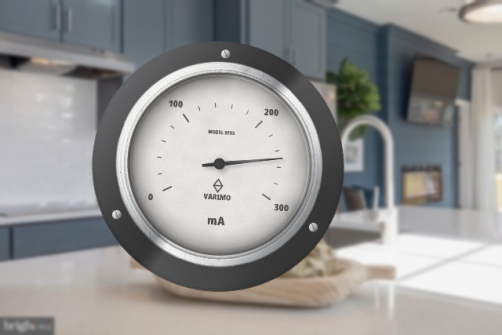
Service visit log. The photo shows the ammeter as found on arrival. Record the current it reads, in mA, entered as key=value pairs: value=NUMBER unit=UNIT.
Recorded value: value=250 unit=mA
